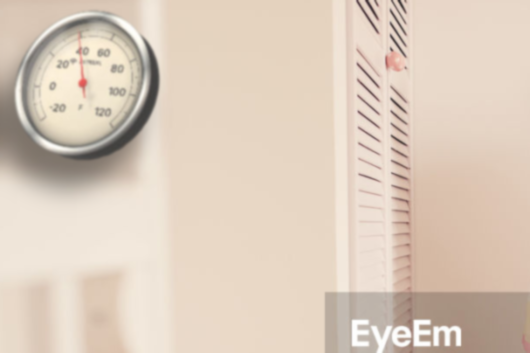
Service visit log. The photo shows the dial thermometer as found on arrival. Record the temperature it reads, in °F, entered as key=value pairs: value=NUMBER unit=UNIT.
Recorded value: value=40 unit=°F
